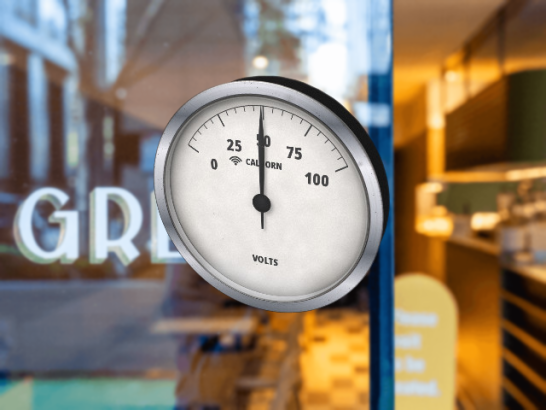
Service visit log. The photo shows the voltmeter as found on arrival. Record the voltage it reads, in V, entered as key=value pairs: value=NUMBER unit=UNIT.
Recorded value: value=50 unit=V
